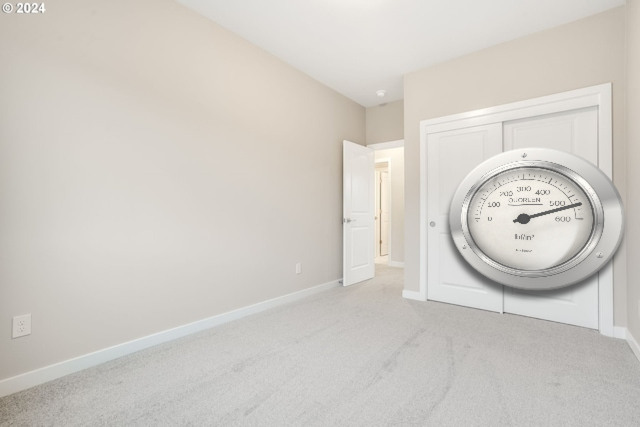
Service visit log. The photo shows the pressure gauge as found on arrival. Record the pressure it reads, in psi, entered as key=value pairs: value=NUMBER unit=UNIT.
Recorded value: value=540 unit=psi
